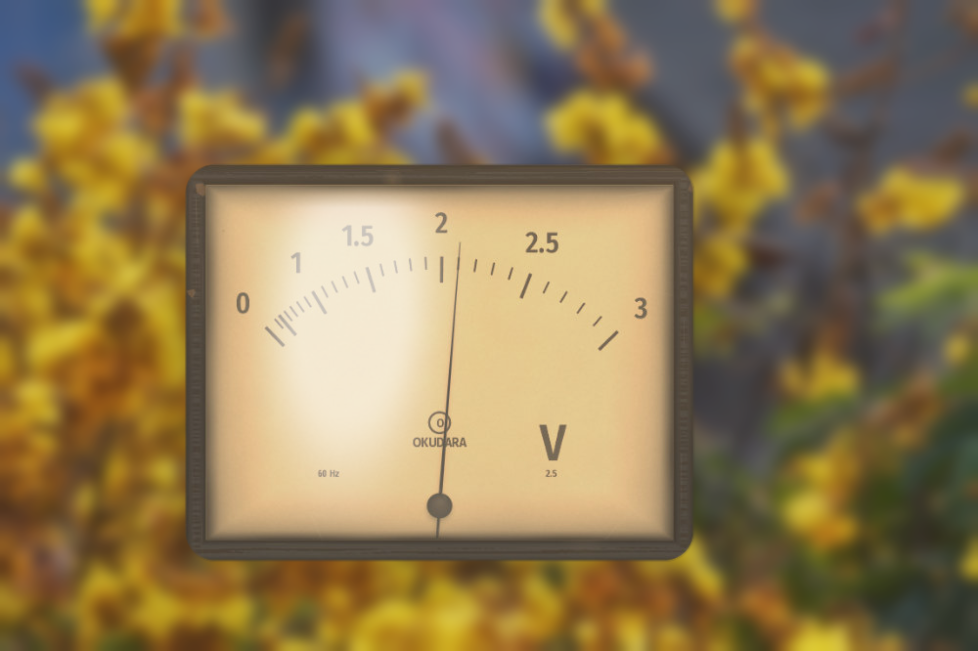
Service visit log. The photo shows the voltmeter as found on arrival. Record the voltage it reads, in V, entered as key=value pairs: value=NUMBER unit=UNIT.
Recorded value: value=2.1 unit=V
